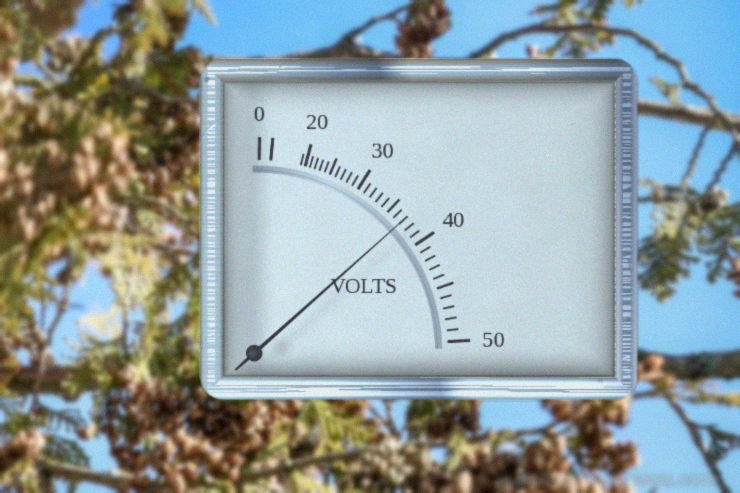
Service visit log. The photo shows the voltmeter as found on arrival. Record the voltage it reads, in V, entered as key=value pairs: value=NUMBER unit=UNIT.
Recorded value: value=37 unit=V
